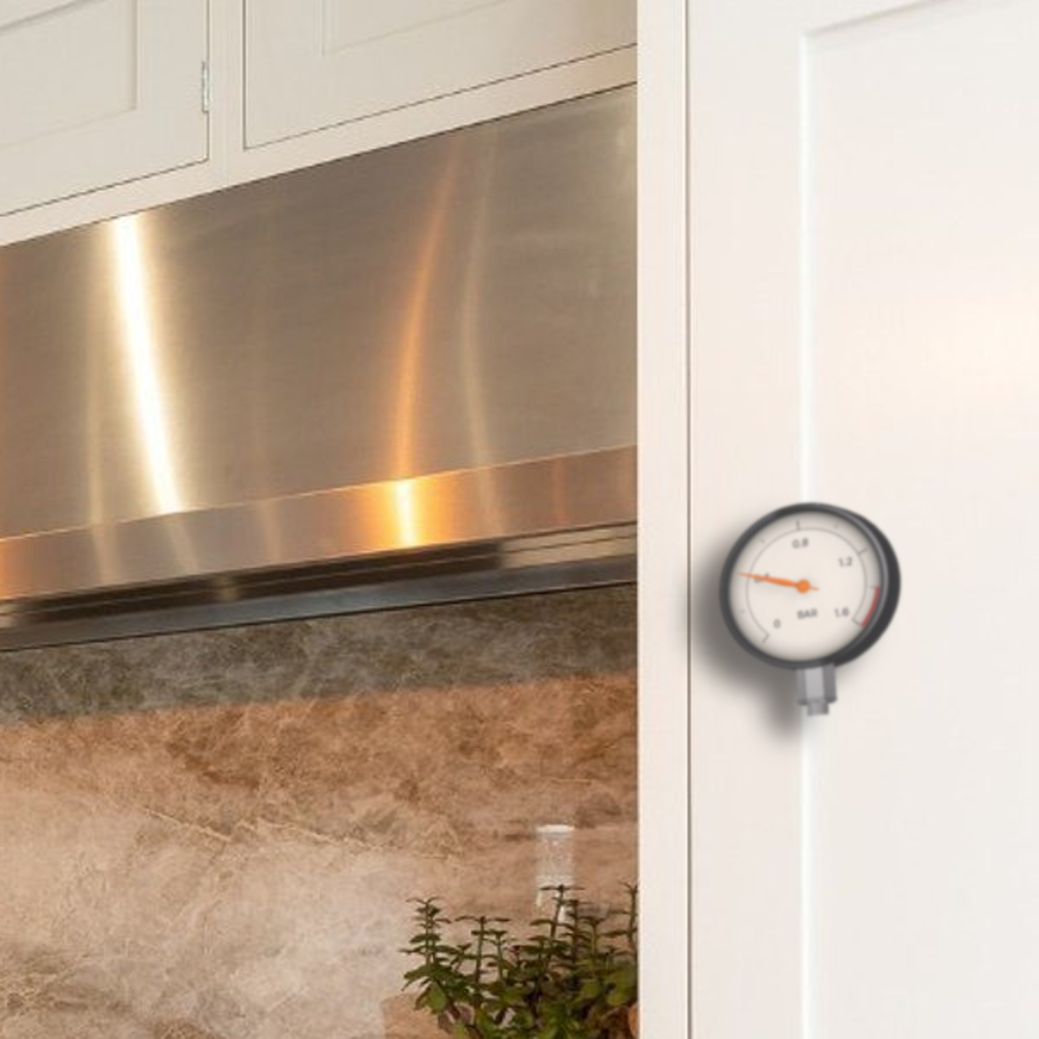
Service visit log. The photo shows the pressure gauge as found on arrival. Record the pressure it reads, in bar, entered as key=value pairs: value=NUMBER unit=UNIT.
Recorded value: value=0.4 unit=bar
